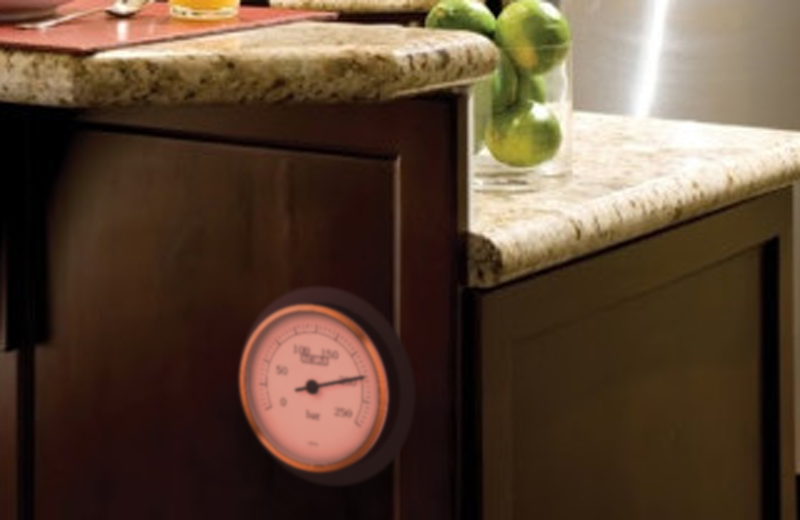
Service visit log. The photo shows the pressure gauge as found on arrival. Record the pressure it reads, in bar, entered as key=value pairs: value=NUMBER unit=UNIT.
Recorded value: value=200 unit=bar
